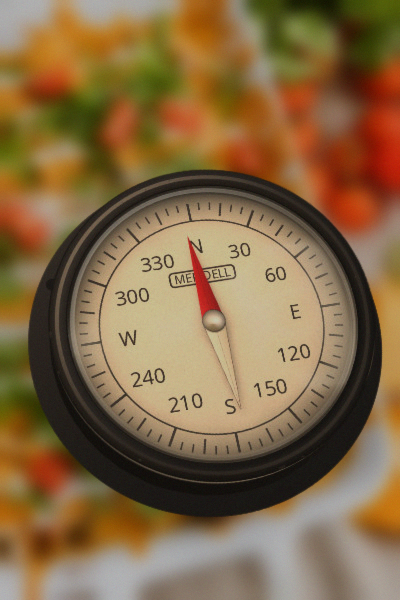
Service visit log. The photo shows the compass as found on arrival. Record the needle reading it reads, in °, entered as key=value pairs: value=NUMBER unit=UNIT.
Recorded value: value=355 unit=°
